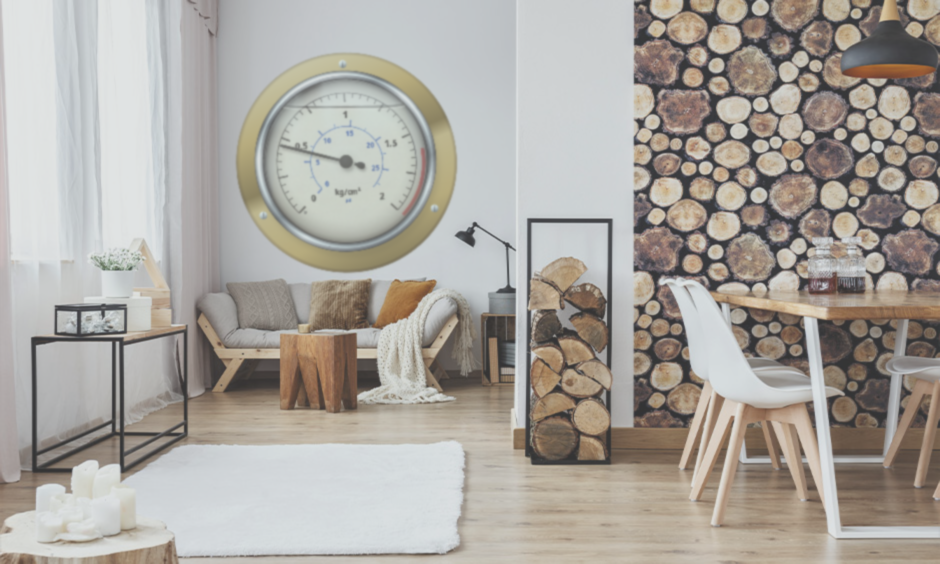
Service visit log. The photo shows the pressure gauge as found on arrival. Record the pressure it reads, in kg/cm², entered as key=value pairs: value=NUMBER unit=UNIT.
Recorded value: value=0.45 unit=kg/cm²
